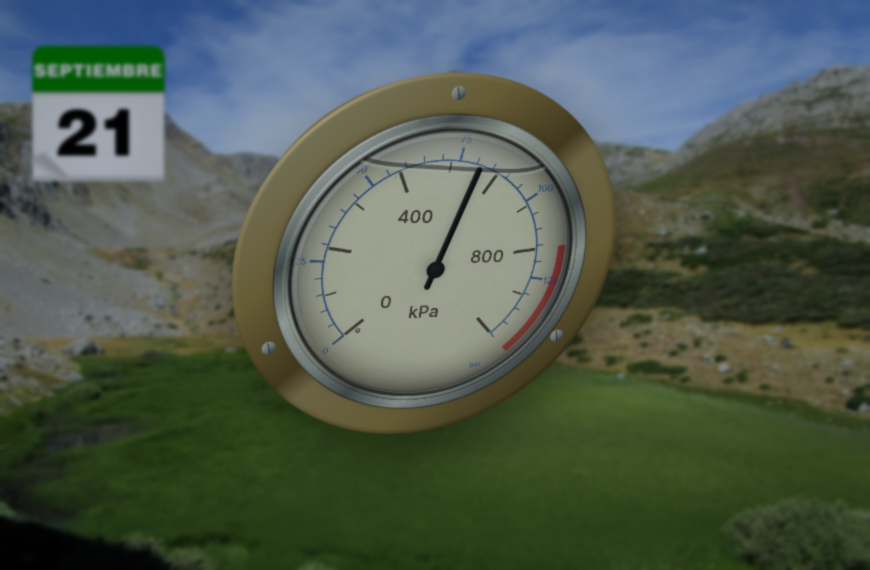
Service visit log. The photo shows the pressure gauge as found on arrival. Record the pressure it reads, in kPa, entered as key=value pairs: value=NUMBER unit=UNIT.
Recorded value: value=550 unit=kPa
